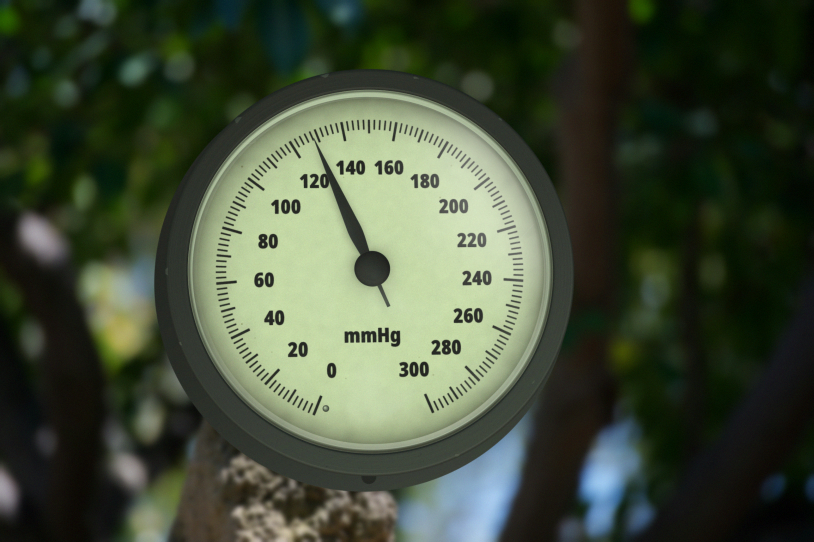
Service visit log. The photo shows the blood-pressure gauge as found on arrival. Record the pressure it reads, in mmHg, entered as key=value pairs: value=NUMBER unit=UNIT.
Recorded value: value=128 unit=mmHg
